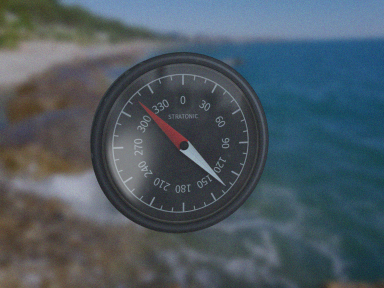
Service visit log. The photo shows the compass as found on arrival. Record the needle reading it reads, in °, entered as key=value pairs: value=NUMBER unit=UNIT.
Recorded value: value=315 unit=°
